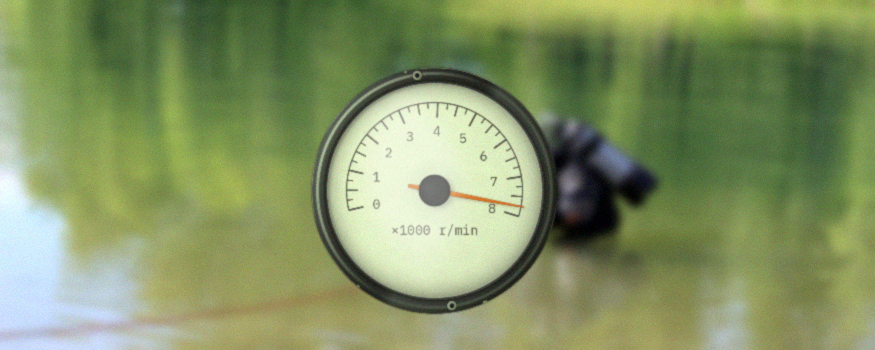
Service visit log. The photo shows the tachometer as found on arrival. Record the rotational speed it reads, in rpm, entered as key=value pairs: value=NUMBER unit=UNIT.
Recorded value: value=7750 unit=rpm
